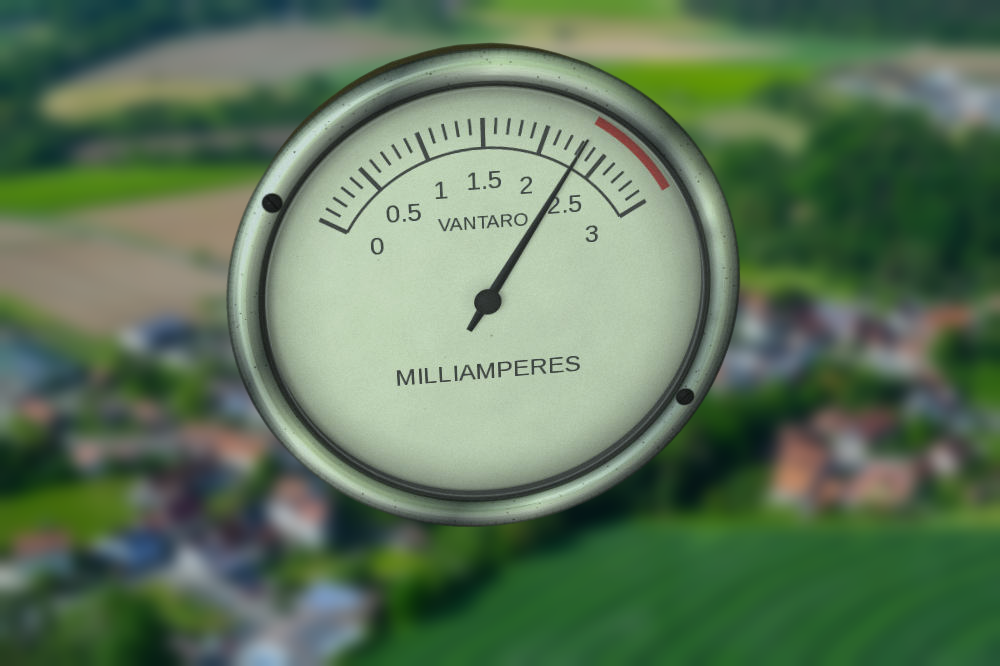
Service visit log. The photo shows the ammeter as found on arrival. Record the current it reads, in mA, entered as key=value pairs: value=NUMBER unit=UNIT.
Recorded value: value=2.3 unit=mA
